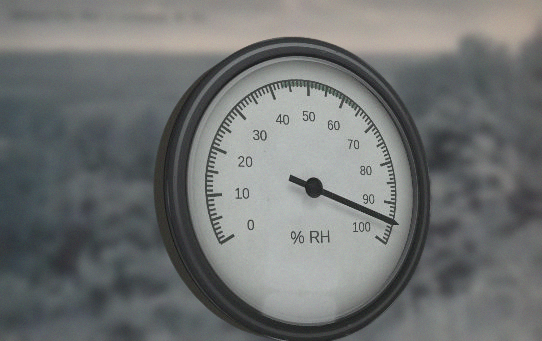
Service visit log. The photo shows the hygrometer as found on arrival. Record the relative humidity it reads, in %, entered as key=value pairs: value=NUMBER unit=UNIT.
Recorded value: value=95 unit=%
